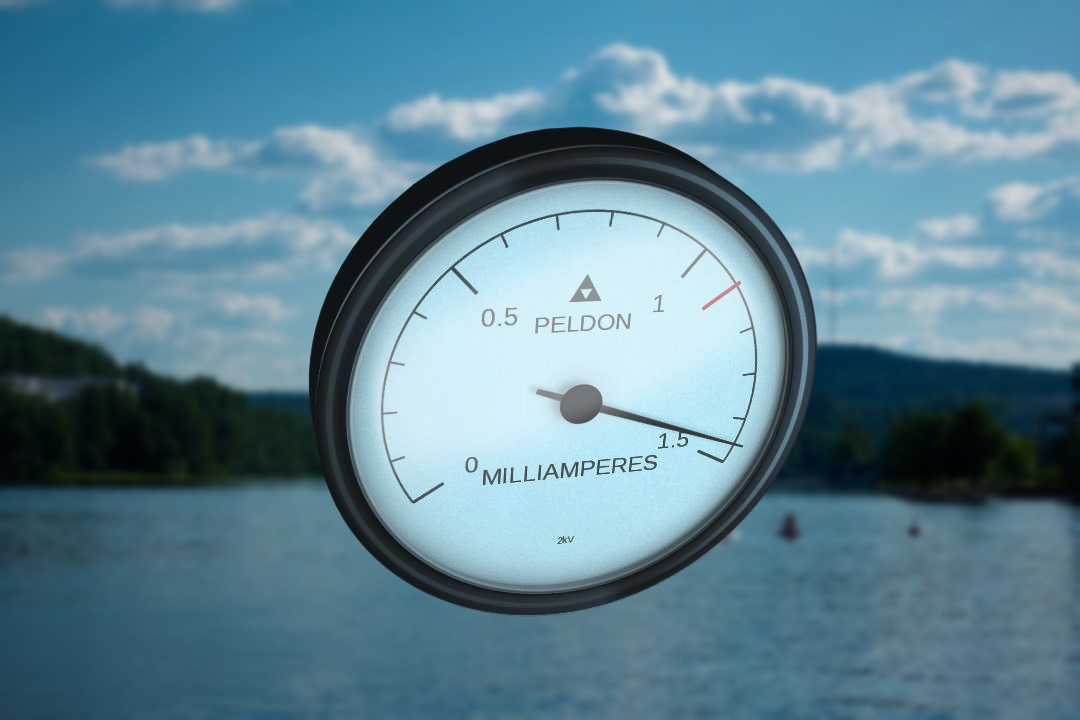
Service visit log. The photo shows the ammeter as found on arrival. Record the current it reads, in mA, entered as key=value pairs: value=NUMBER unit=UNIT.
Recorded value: value=1.45 unit=mA
